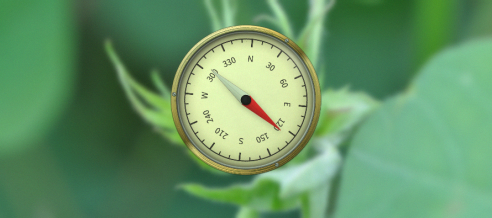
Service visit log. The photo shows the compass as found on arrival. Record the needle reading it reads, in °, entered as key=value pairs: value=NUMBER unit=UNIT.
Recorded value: value=125 unit=°
